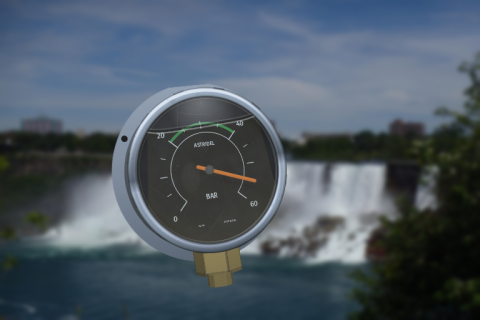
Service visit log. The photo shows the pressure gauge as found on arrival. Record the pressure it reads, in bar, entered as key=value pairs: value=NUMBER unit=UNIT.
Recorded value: value=55 unit=bar
